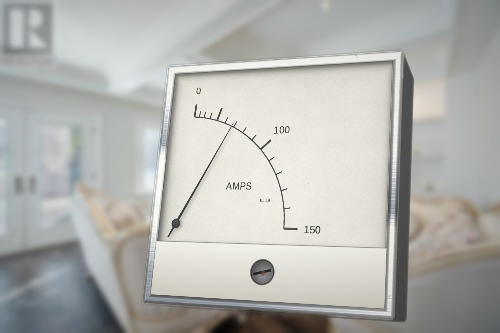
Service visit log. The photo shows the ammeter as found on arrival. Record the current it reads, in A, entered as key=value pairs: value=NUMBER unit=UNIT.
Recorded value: value=70 unit=A
